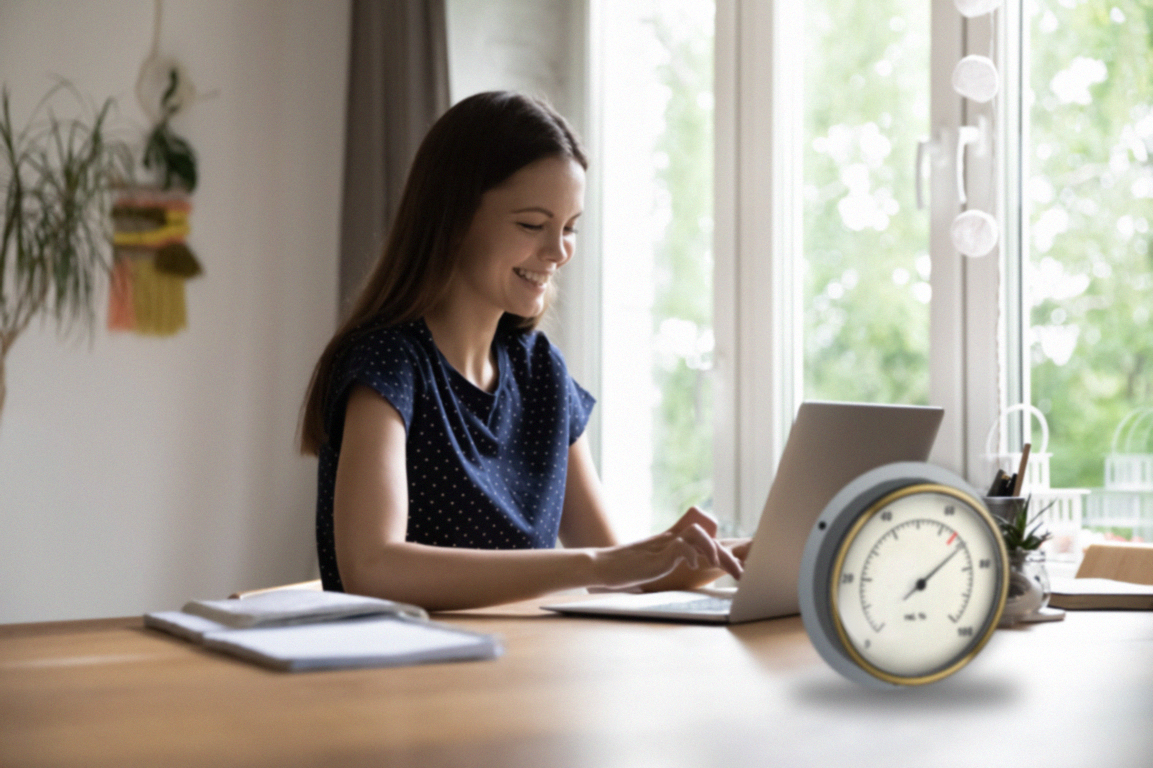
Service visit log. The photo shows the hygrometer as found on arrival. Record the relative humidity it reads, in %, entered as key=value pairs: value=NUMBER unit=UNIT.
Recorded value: value=70 unit=%
